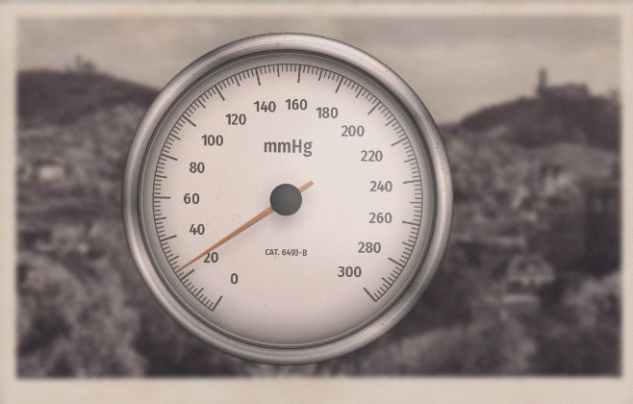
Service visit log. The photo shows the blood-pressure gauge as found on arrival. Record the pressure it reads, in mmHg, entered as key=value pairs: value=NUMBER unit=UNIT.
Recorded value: value=24 unit=mmHg
